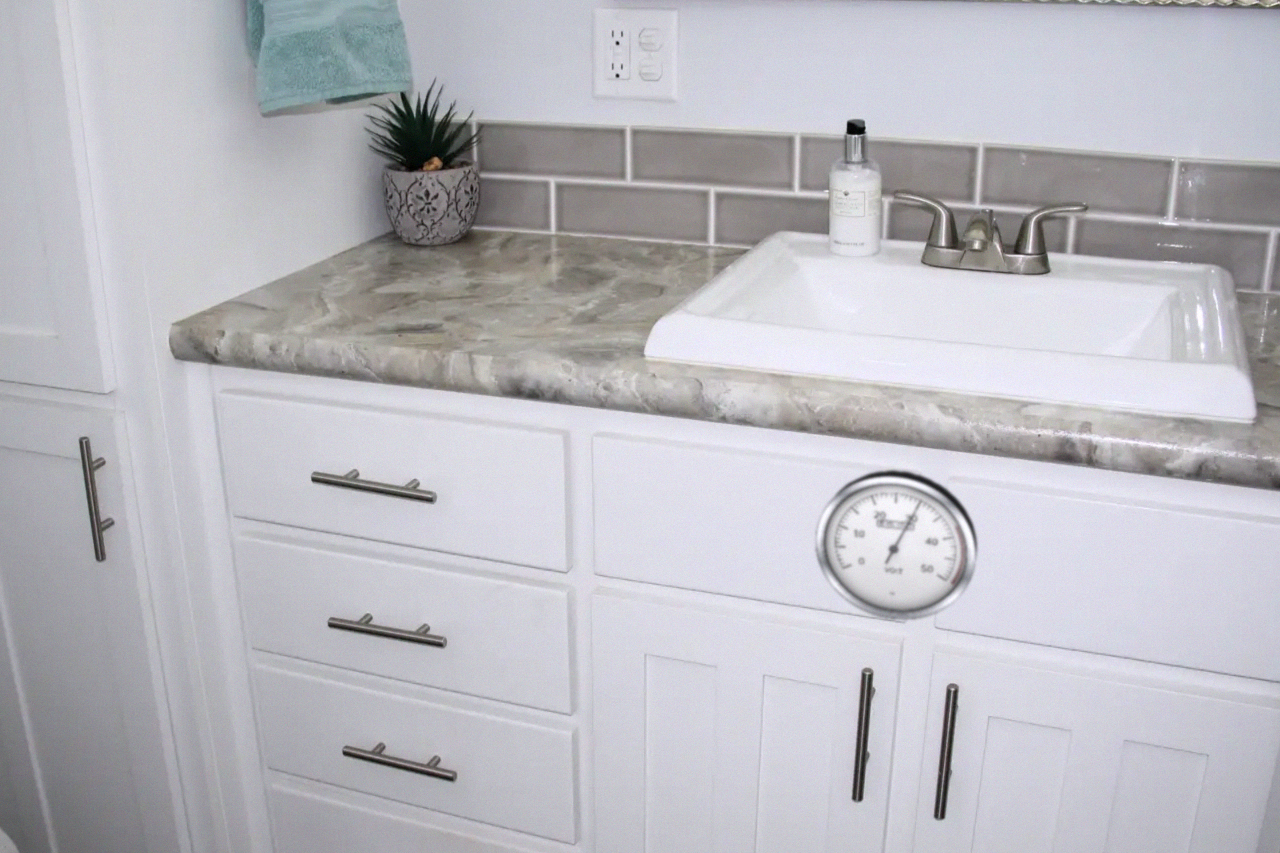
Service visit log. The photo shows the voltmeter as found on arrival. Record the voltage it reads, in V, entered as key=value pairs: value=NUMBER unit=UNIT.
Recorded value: value=30 unit=V
